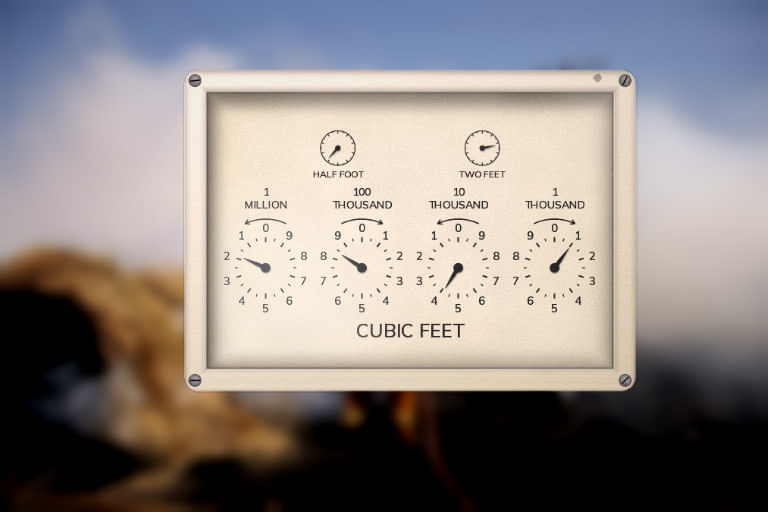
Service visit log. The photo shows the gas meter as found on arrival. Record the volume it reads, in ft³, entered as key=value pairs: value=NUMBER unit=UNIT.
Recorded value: value=184100 unit=ft³
